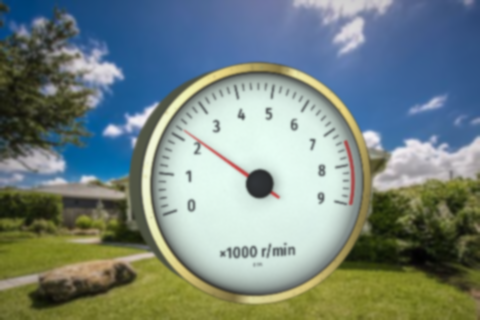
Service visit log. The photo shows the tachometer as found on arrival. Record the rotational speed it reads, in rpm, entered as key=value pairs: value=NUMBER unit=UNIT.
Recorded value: value=2200 unit=rpm
